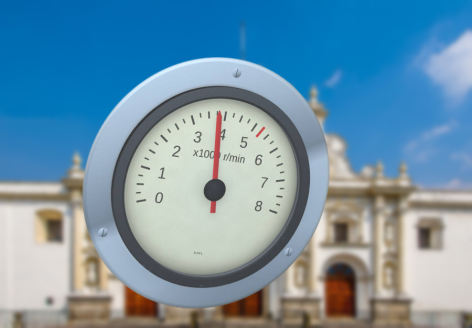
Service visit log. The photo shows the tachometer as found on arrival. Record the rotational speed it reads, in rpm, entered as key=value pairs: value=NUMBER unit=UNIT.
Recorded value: value=3750 unit=rpm
